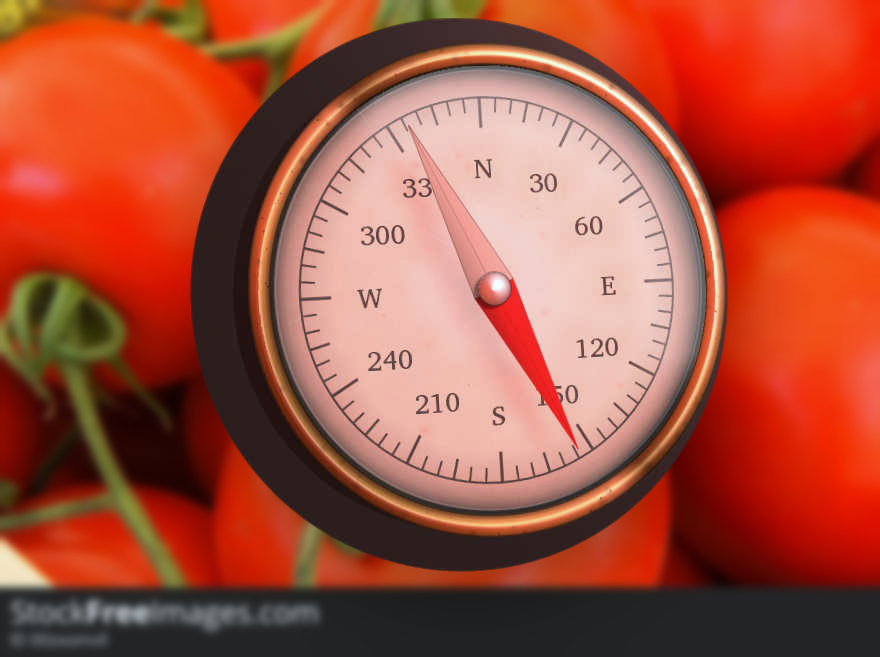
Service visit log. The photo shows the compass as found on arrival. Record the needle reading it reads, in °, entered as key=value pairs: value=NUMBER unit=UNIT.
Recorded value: value=155 unit=°
